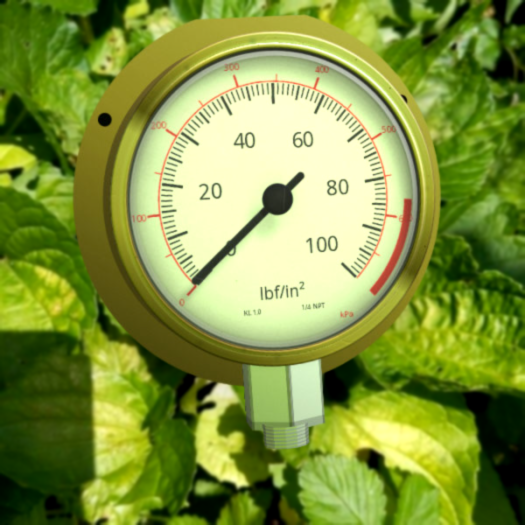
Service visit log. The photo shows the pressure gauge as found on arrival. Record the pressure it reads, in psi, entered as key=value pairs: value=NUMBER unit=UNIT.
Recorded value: value=1 unit=psi
